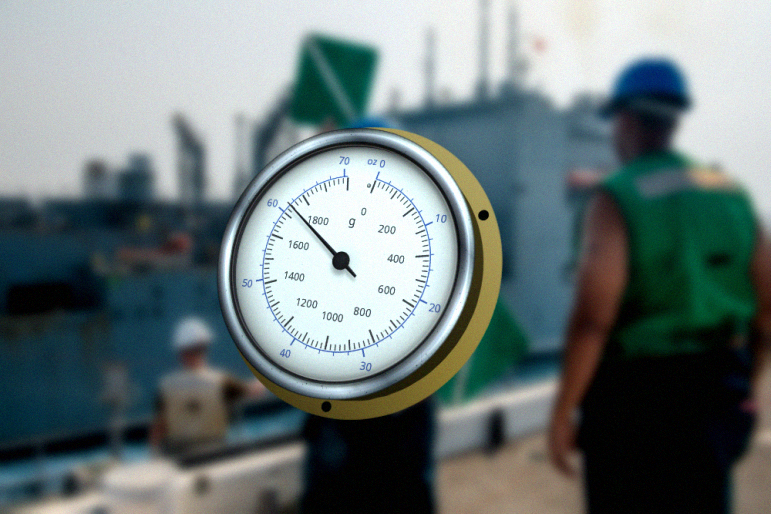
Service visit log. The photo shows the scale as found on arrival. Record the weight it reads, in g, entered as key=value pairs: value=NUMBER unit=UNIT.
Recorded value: value=1740 unit=g
